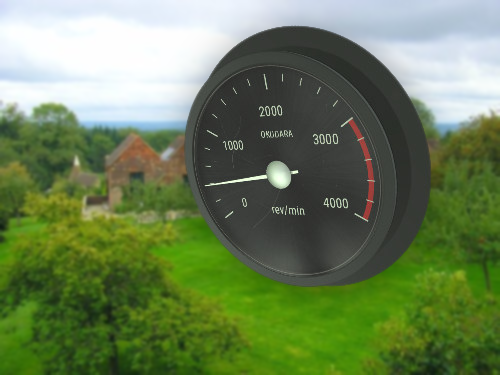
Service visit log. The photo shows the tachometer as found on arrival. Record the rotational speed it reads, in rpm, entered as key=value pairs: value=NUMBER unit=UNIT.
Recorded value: value=400 unit=rpm
